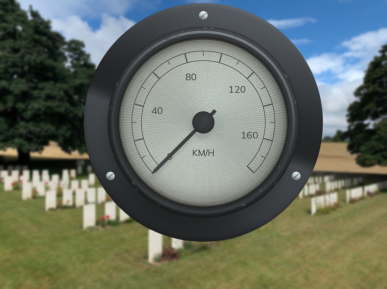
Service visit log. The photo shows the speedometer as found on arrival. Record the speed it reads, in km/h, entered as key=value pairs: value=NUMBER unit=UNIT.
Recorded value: value=0 unit=km/h
